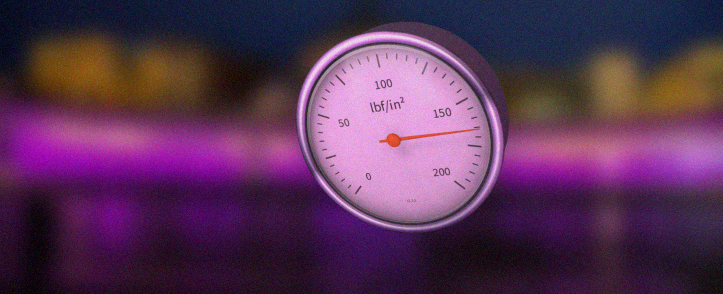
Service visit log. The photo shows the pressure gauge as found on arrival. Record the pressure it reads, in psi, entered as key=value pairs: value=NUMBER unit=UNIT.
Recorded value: value=165 unit=psi
